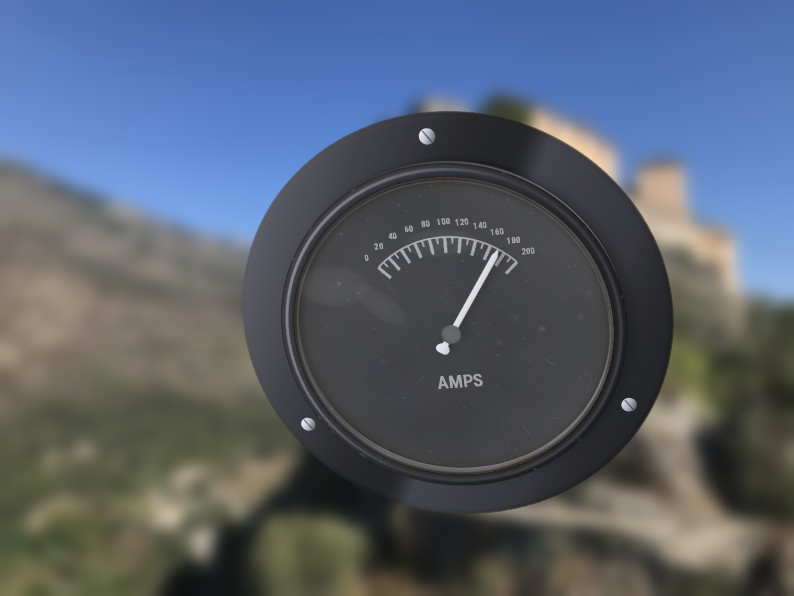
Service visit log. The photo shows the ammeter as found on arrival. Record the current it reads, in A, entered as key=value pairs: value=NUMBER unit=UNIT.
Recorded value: value=170 unit=A
